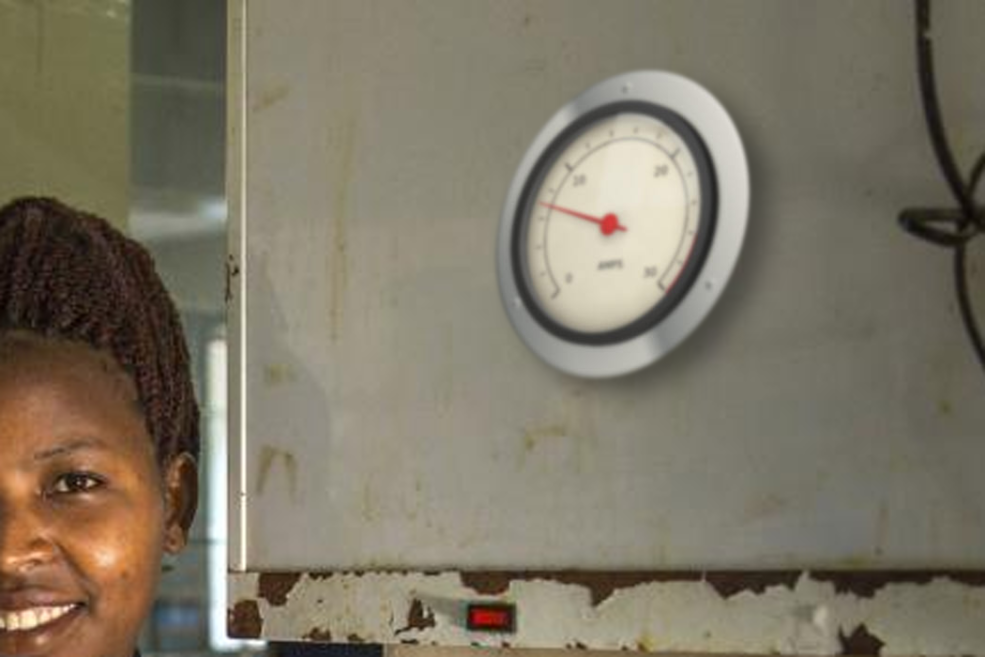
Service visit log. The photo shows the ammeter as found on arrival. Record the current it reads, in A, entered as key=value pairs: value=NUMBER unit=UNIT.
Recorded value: value=7 unit=A
